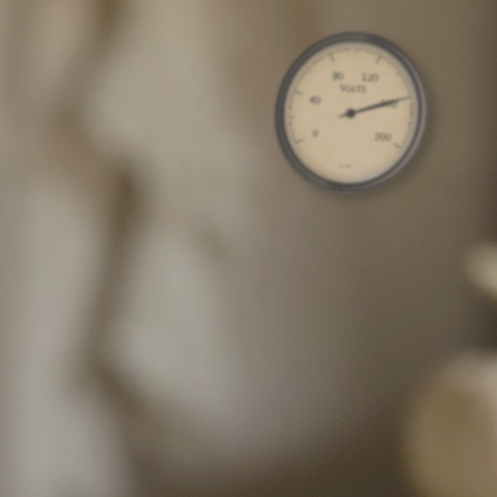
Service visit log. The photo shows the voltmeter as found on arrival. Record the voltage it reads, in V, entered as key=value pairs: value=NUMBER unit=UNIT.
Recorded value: value=160 unit=V
